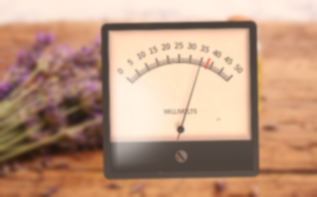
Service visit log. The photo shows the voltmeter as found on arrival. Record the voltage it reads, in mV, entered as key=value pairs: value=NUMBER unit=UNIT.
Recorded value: value=35 unit=mV
